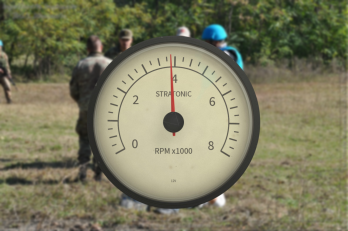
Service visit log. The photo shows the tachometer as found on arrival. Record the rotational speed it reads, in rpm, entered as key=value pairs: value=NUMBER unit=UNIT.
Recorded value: value=3875 unit=rpm
